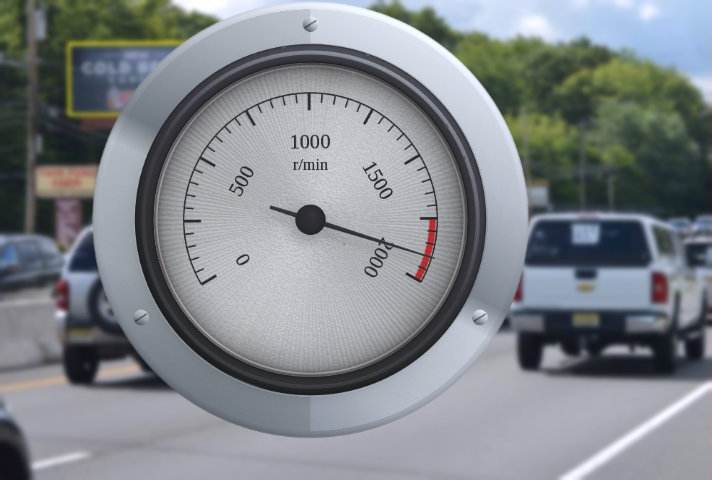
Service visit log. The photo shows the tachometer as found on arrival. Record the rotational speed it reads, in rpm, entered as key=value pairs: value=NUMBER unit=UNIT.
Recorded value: value=1900 unit=rpm
